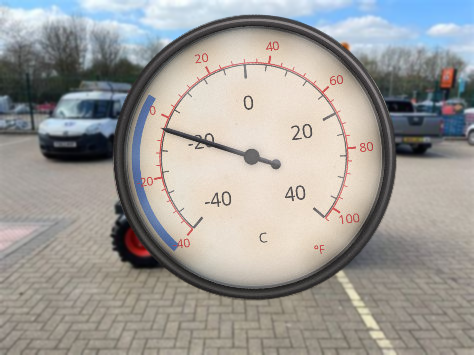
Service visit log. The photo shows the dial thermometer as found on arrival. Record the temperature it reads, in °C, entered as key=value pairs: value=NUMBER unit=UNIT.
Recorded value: value=-20 unit=°C
